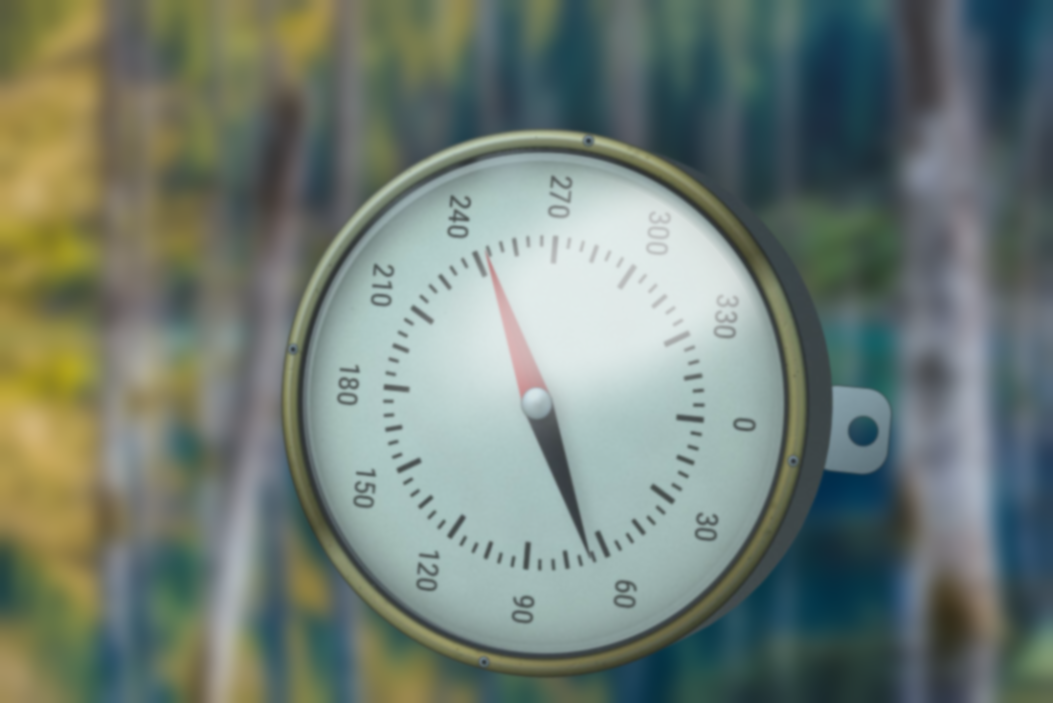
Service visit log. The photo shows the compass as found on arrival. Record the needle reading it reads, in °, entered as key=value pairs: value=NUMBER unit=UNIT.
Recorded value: value=245 unit=°
